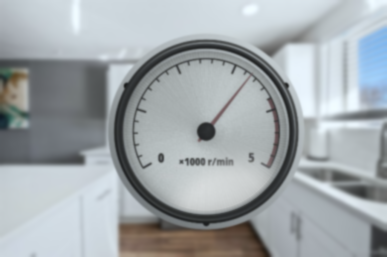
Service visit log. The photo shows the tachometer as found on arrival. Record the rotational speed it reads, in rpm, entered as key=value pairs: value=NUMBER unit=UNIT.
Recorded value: value=3300 unit=rpm
